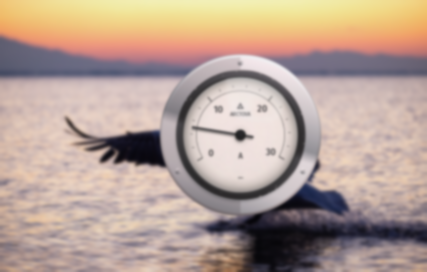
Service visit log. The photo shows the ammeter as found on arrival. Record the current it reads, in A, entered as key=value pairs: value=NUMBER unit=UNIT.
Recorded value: value=5 unit=A
